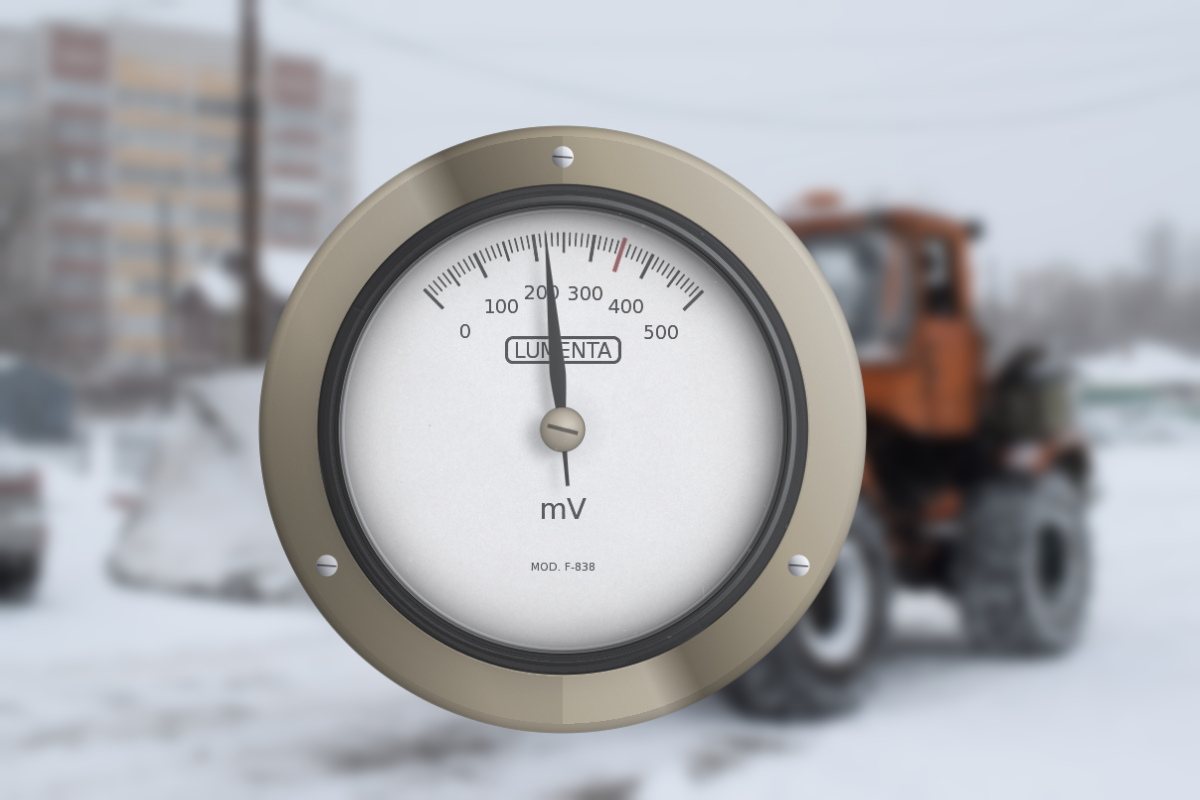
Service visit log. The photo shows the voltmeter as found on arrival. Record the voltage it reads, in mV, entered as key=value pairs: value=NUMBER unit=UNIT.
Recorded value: value=220 unit=mV
